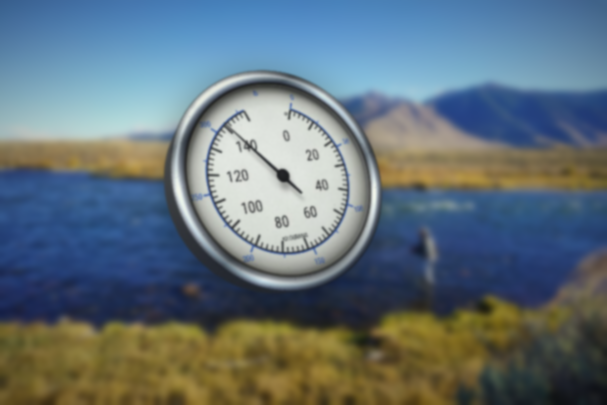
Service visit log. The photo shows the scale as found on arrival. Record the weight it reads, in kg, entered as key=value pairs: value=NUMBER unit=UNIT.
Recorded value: value=140 unit=kg
